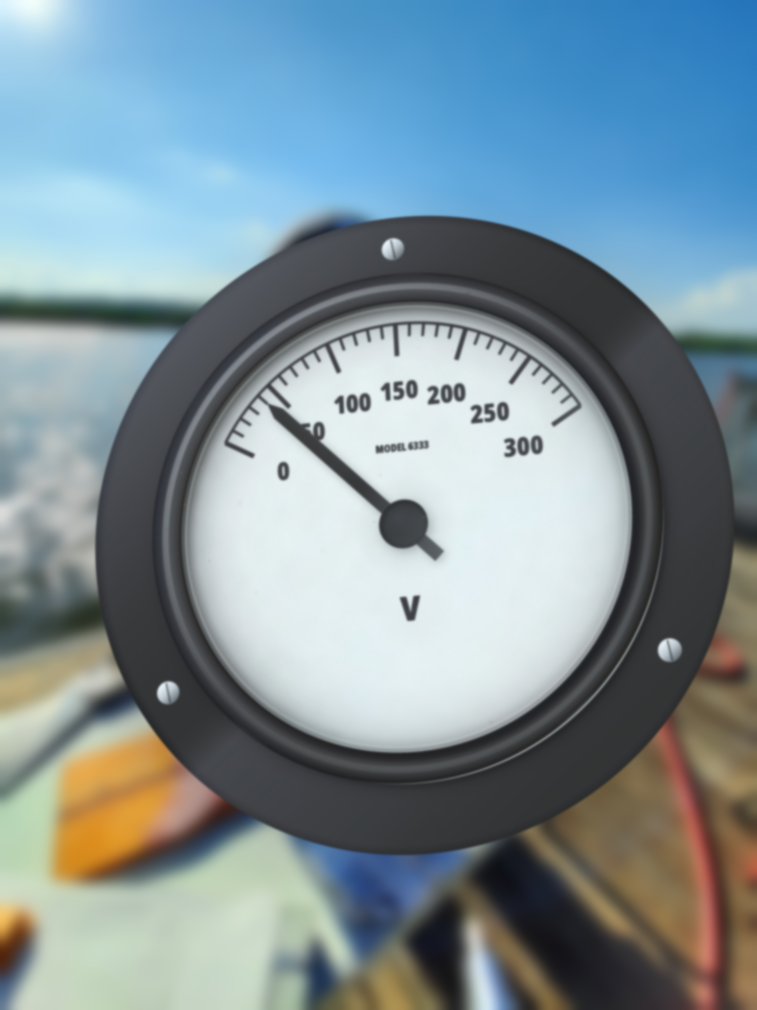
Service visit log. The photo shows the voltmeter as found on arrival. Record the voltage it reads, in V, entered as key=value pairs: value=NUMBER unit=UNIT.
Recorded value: value=40 unit=V
